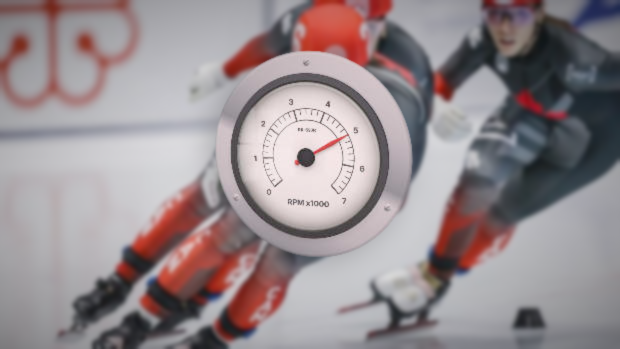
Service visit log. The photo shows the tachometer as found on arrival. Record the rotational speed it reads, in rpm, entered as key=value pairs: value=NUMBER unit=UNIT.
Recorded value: value=5000 unit=rpm
